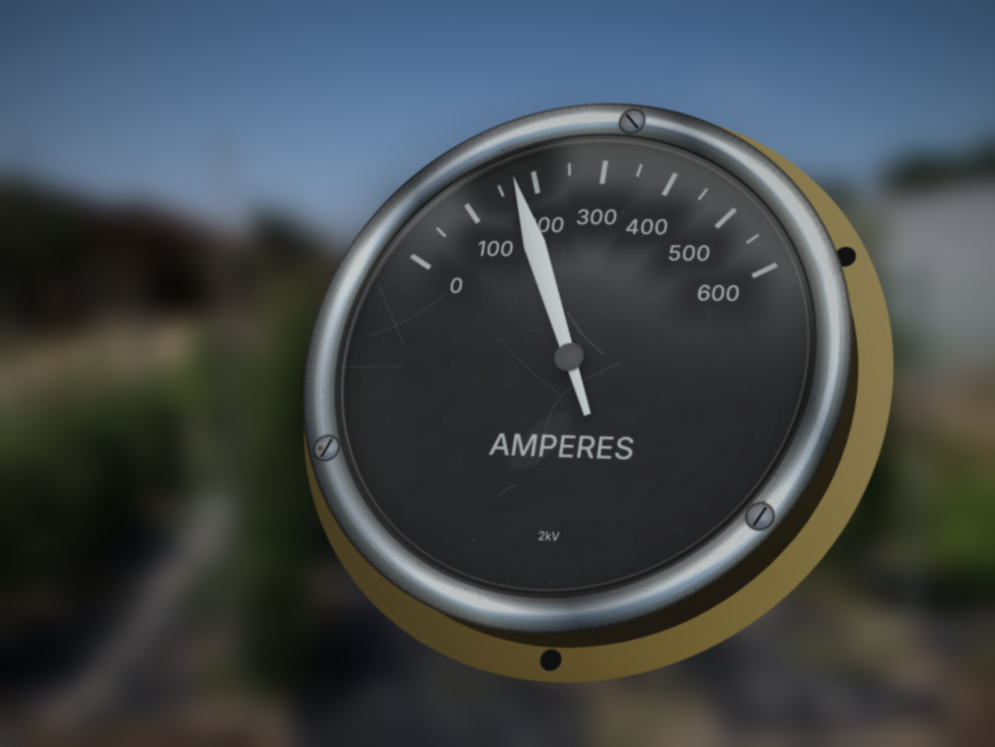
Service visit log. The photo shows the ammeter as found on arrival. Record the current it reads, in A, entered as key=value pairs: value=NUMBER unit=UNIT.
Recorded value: value=175 unit=A
